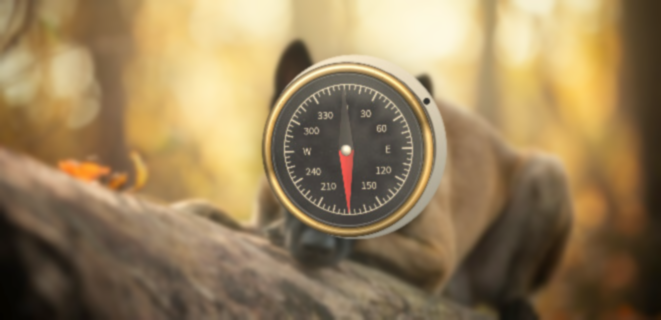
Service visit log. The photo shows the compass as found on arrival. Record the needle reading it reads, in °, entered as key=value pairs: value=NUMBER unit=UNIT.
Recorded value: value=180 unit=°
